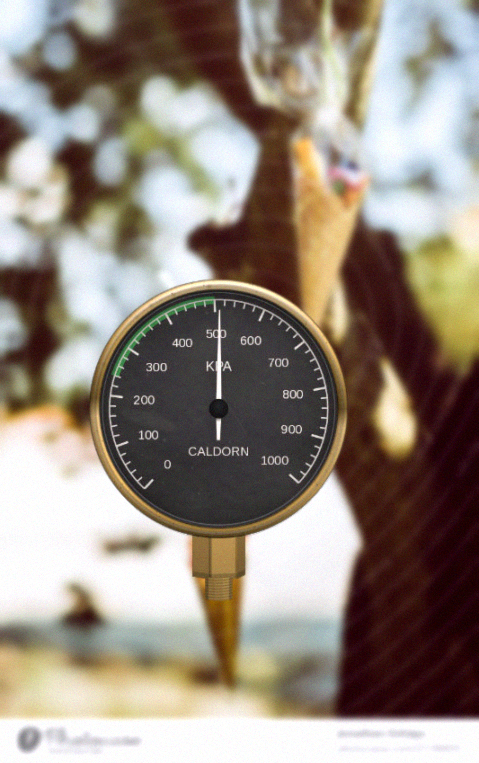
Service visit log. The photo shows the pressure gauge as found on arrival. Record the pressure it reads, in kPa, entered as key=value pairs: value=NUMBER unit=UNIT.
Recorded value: value=510 unit=kPa
